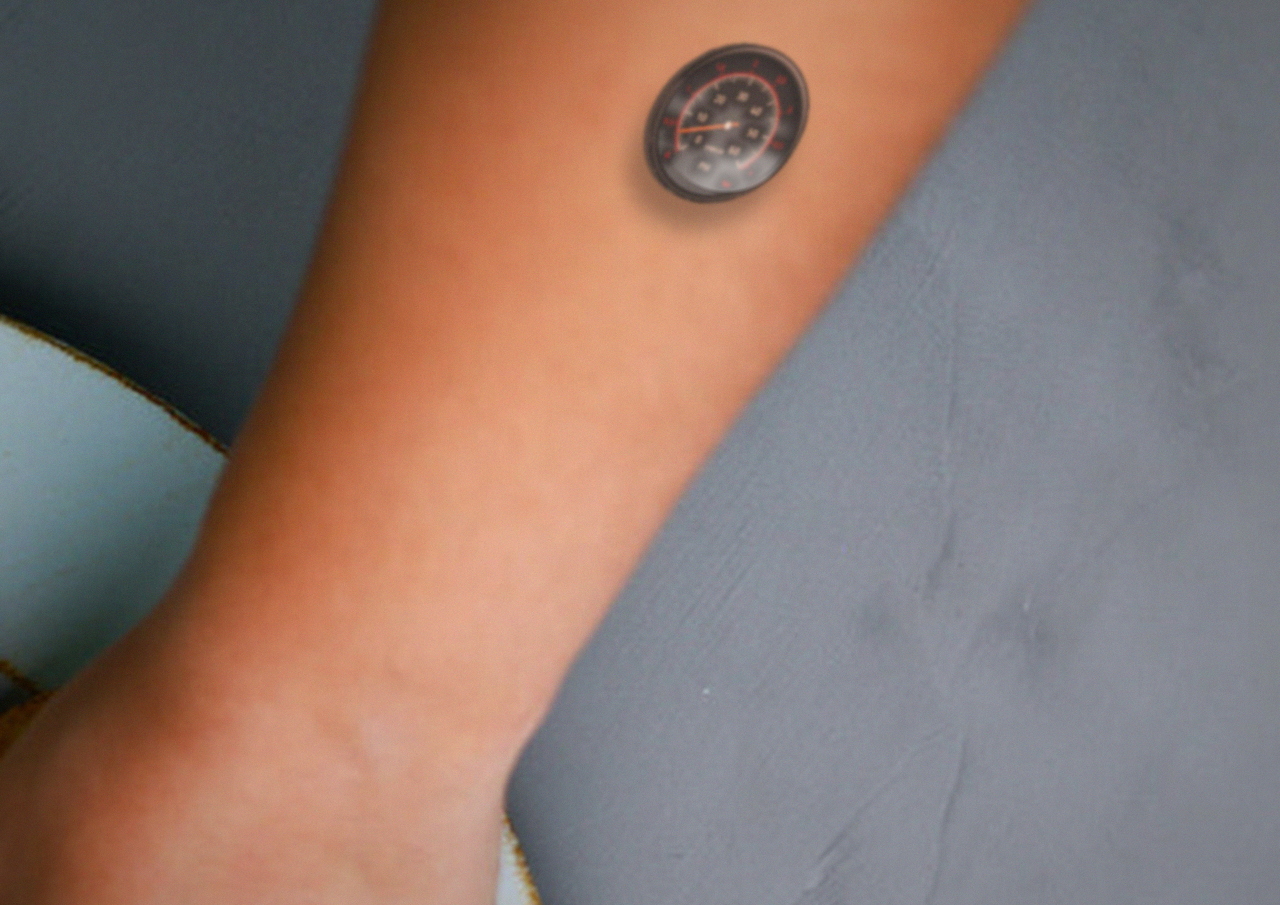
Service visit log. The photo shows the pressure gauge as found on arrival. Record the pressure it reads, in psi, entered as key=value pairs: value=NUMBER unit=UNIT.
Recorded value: value=5 unit=psi
